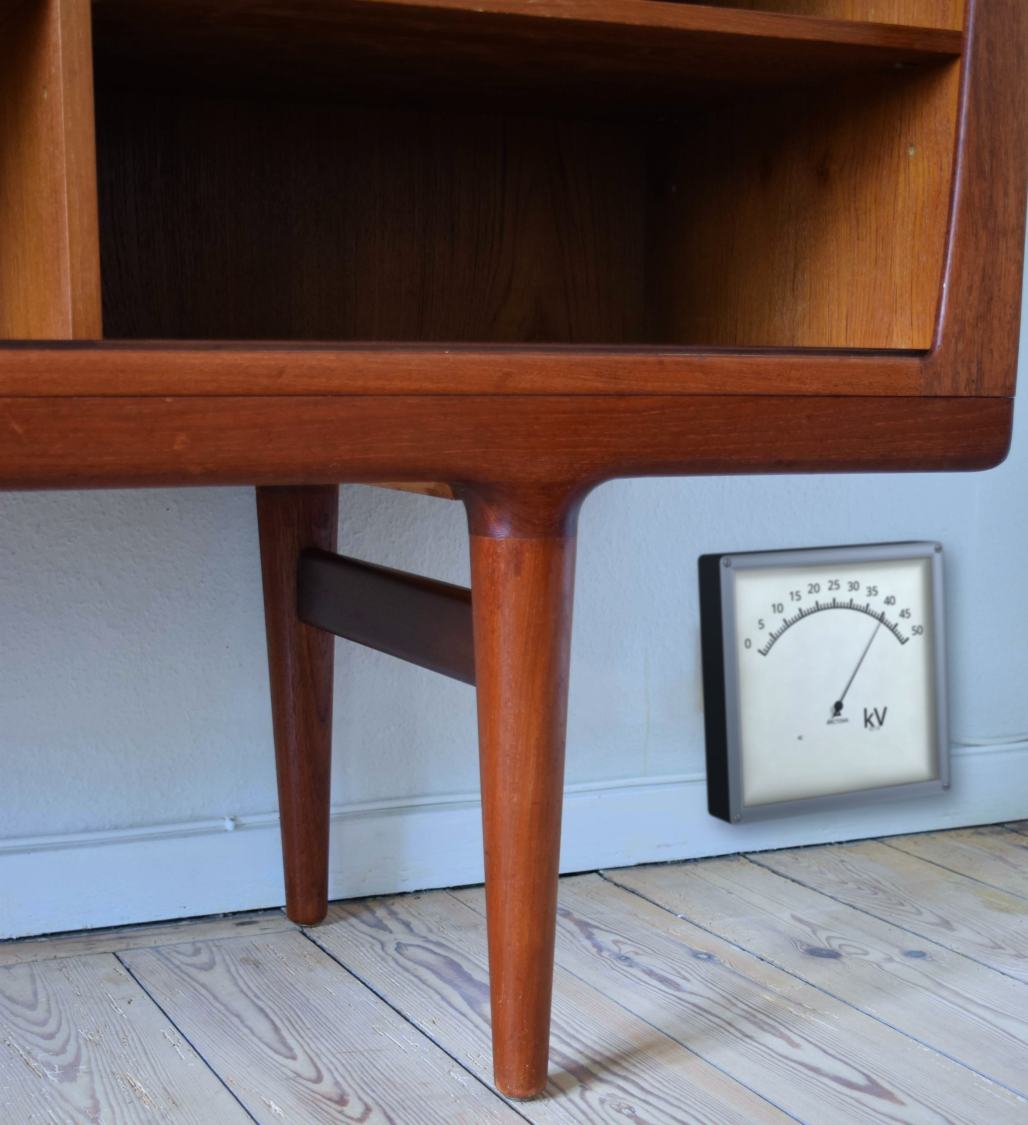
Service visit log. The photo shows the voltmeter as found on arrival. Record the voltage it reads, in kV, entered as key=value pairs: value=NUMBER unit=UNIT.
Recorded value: value=40 unit=kV
